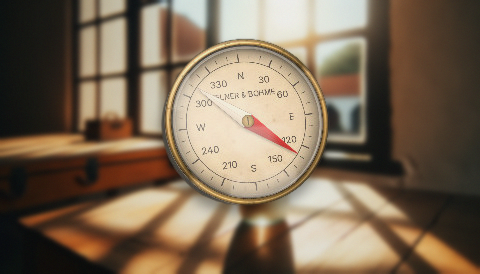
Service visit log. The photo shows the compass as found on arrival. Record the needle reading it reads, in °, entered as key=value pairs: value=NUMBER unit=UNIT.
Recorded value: value=130 unit=°
